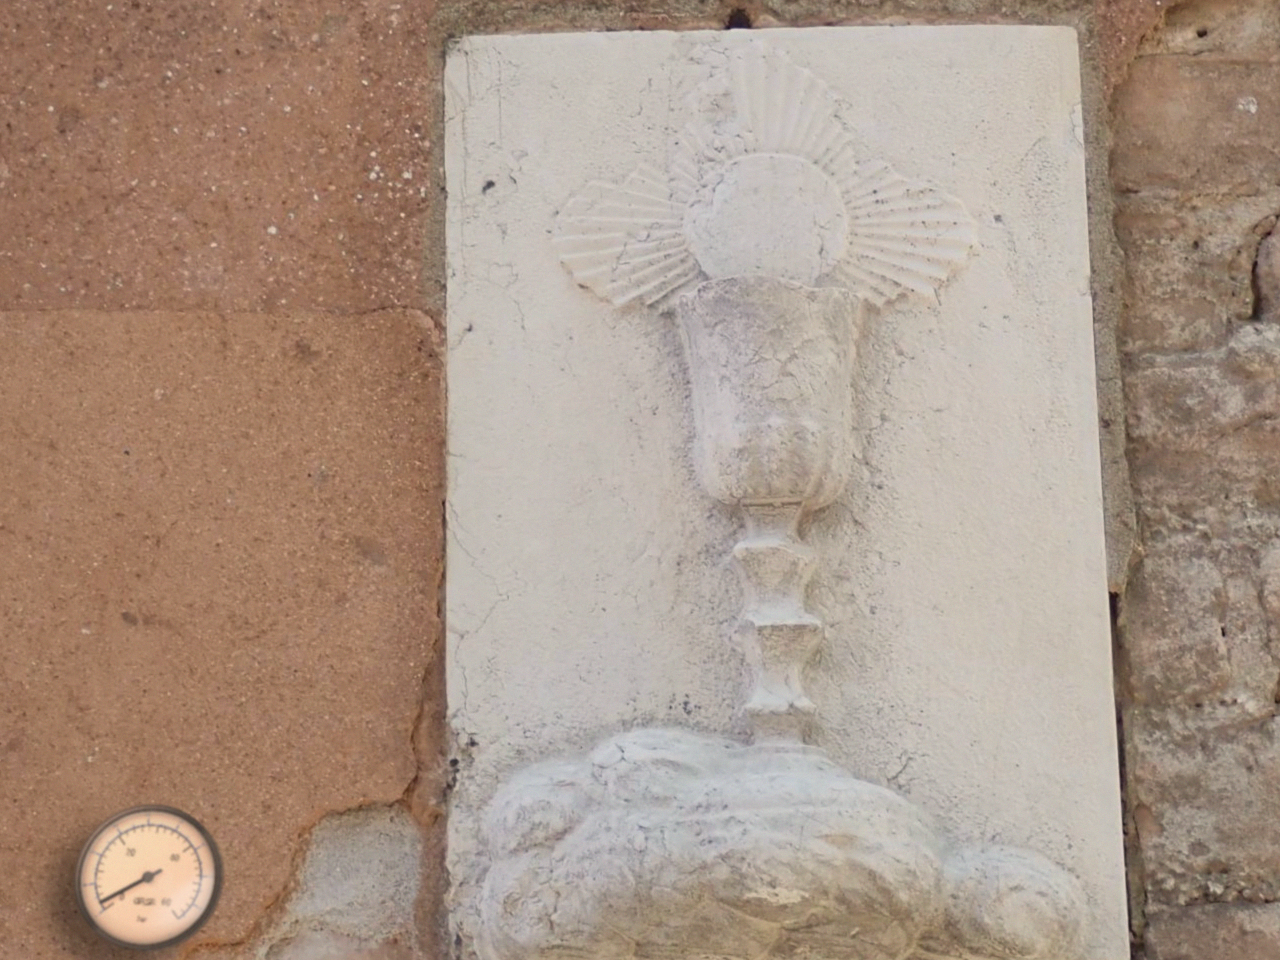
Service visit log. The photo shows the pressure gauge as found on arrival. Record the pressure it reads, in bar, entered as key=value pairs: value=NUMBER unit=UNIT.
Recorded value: value=2 unit=bar
